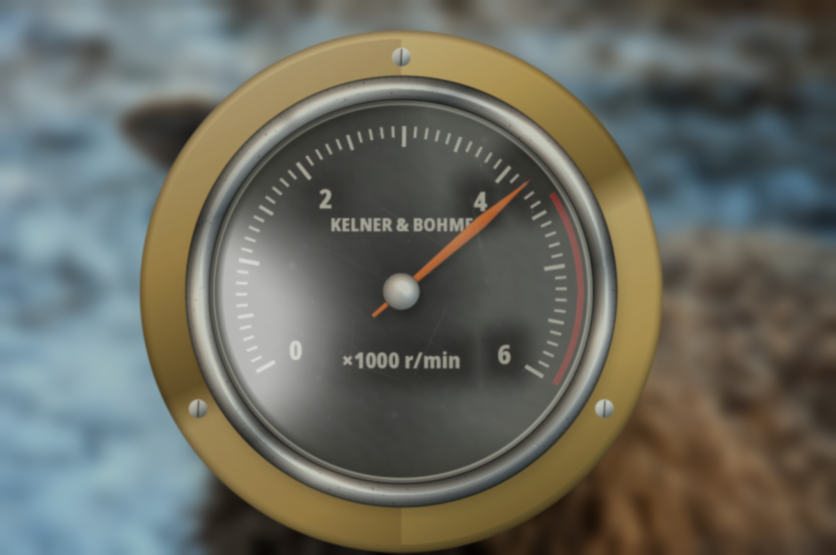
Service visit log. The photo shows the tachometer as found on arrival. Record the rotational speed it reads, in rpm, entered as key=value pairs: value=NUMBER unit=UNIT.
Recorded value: value=4200 unit=rpm
